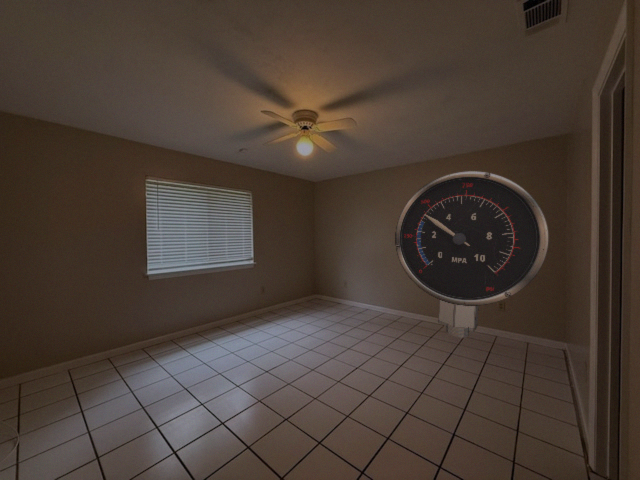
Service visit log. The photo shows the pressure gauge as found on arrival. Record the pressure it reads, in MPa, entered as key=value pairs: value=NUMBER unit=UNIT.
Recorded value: value=3 unit=MPa
